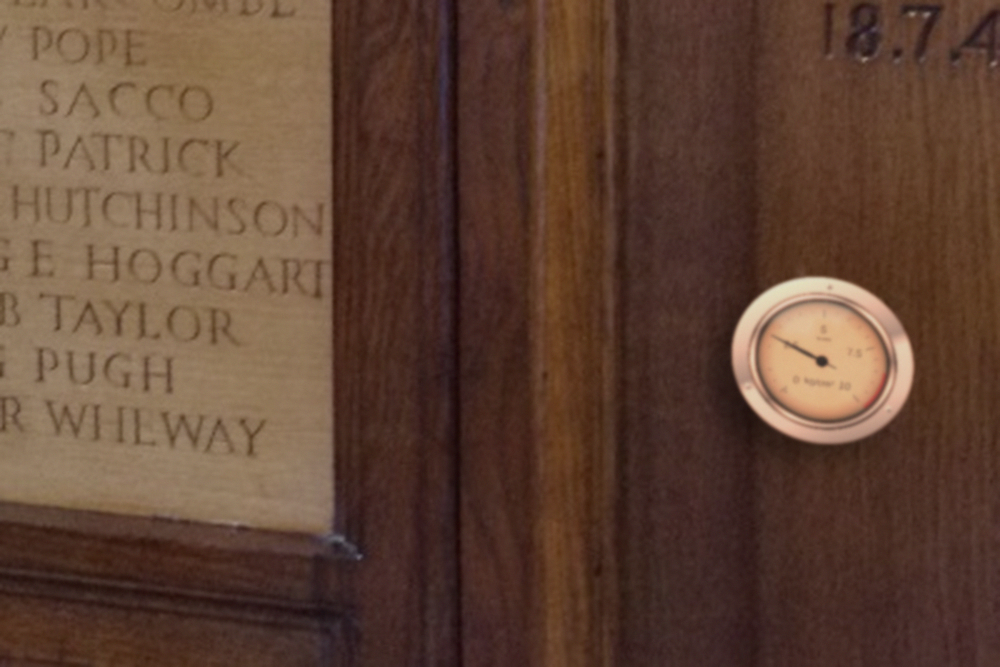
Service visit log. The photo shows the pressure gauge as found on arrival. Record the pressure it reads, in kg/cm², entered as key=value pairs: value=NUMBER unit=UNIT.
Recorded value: value=2.5 unit=kg/cm²
